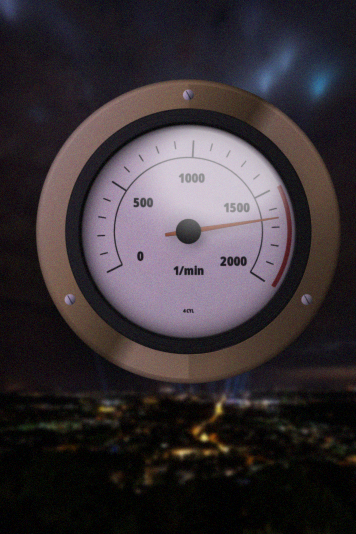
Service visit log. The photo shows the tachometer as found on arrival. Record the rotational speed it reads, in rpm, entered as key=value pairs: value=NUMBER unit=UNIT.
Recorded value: value=1650 unit=rpm
